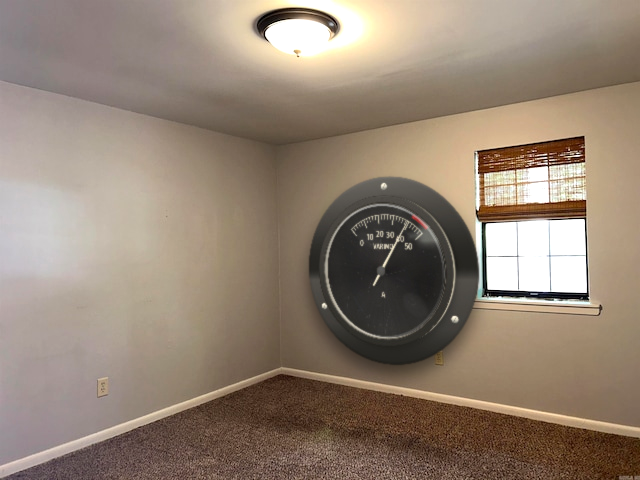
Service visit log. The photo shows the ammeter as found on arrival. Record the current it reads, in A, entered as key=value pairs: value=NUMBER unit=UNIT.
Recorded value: value=40 unit=A
